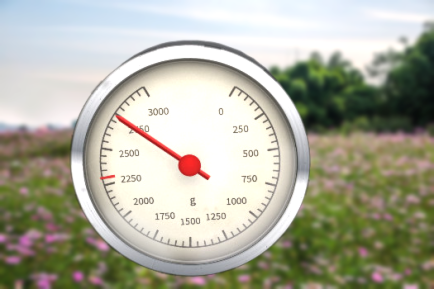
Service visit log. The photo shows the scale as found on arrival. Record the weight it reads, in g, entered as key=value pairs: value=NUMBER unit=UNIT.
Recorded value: value=2750 unit=g
